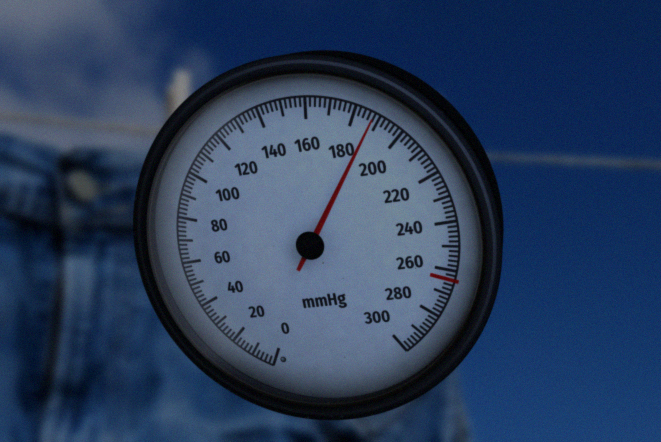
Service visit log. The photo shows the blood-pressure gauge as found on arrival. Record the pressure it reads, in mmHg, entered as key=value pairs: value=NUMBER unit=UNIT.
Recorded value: value=188 unit=mmHg
